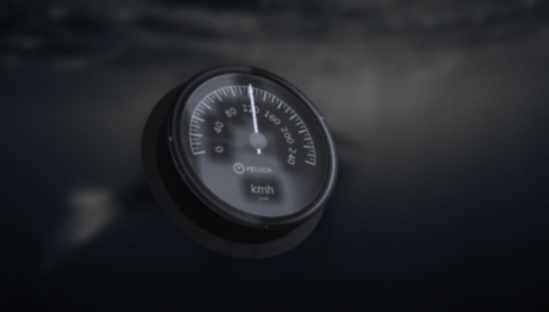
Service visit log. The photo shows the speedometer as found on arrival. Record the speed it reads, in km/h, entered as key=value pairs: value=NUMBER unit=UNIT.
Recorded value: value=120 unit=km/h
